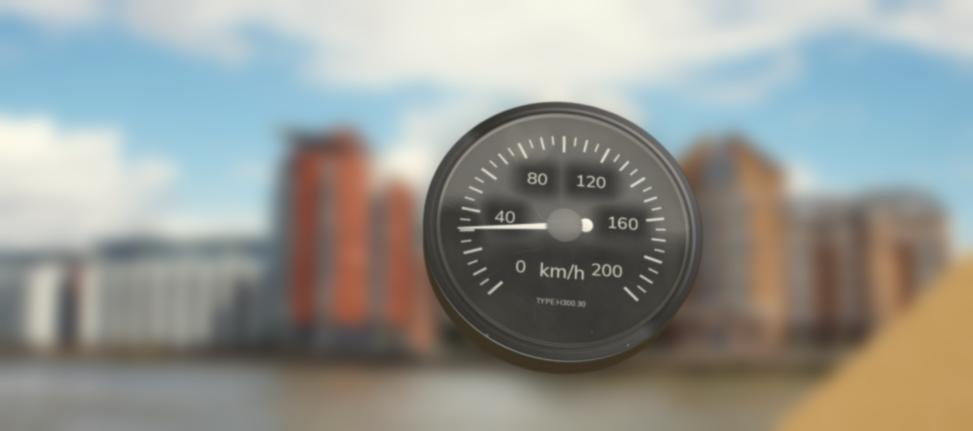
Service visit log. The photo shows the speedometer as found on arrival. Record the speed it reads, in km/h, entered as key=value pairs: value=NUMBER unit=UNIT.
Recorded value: value=30 unit=km/h
